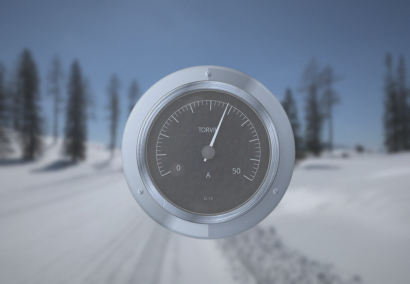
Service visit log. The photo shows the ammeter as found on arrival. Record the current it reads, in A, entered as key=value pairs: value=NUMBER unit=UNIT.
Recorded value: value=29 unit=A
